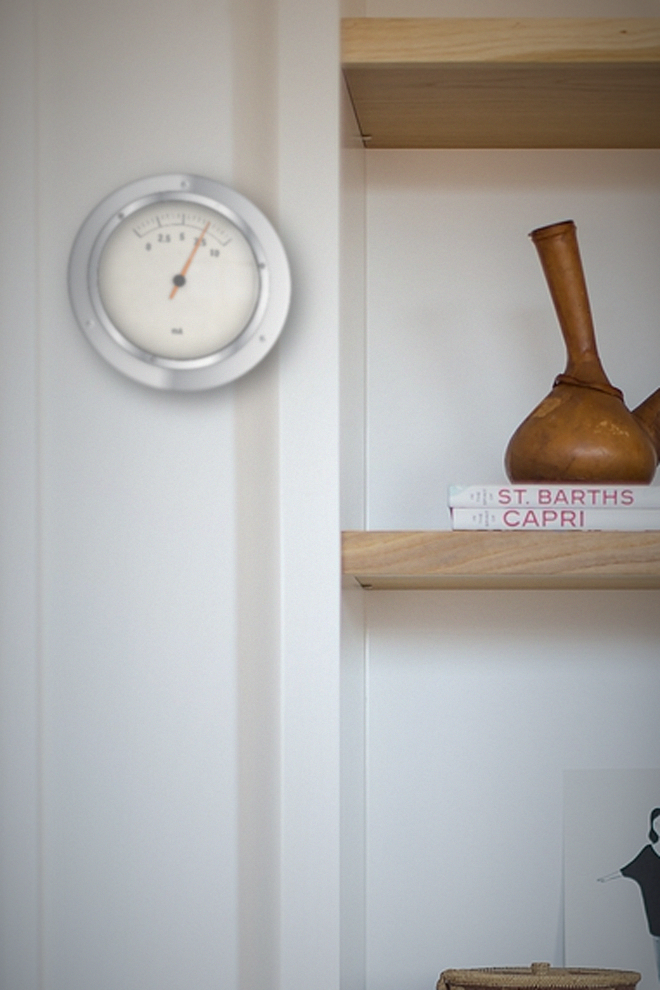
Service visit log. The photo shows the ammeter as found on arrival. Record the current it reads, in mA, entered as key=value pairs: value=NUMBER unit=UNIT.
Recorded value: value=7.5 unit=mA
